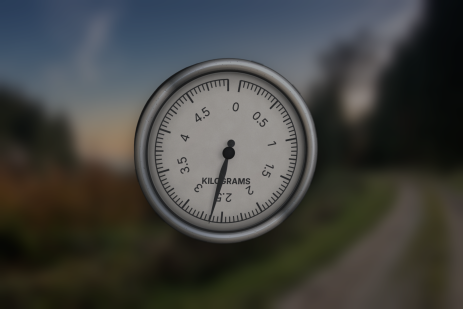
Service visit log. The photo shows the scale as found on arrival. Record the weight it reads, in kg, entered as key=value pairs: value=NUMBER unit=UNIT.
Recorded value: value=2.65 unit=kg
